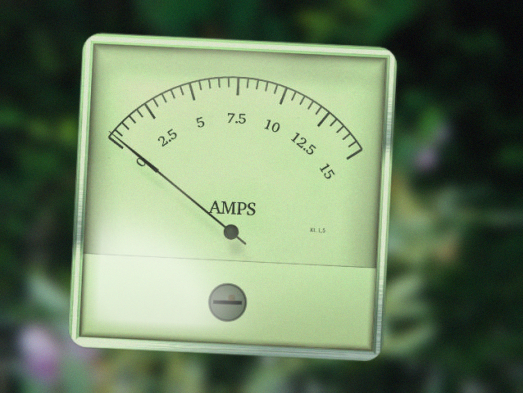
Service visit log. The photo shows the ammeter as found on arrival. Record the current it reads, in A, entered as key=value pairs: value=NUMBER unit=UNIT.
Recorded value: value=0.25 unit=A
